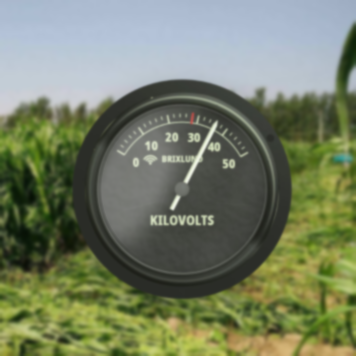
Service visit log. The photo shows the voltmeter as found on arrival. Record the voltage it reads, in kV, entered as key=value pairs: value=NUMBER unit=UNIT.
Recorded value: value=36 unit=kV
